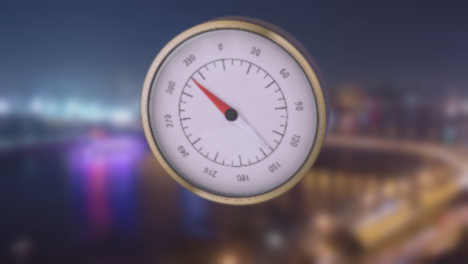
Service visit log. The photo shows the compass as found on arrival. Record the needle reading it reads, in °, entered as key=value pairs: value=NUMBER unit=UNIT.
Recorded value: value=320 unit=°
